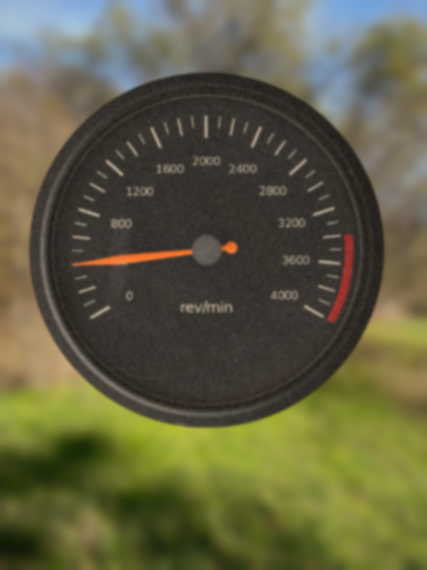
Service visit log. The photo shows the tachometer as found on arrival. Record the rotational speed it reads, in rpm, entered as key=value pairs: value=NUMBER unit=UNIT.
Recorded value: value=400 unit=rpm
